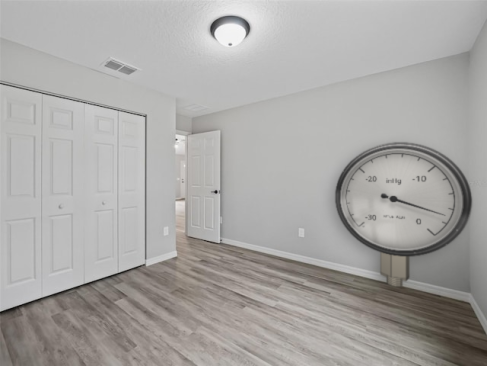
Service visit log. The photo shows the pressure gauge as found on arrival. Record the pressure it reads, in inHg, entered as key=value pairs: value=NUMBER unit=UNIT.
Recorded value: value=-3 unit=inHg
